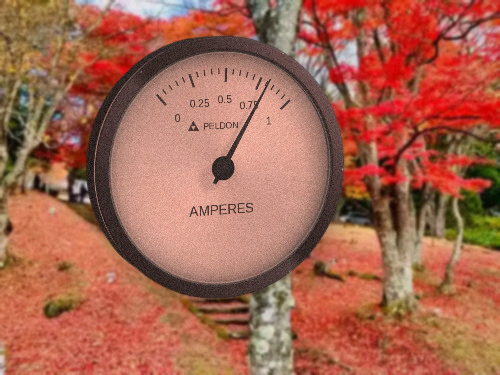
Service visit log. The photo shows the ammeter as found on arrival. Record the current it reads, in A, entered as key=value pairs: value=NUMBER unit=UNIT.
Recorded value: value=0.8 unit=A
